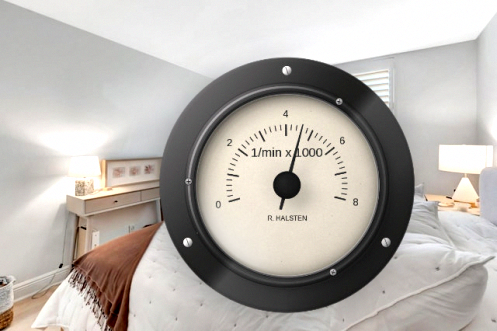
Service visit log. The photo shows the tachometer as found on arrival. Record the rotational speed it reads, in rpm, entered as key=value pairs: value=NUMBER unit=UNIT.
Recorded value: value=4600 unit=rpm
